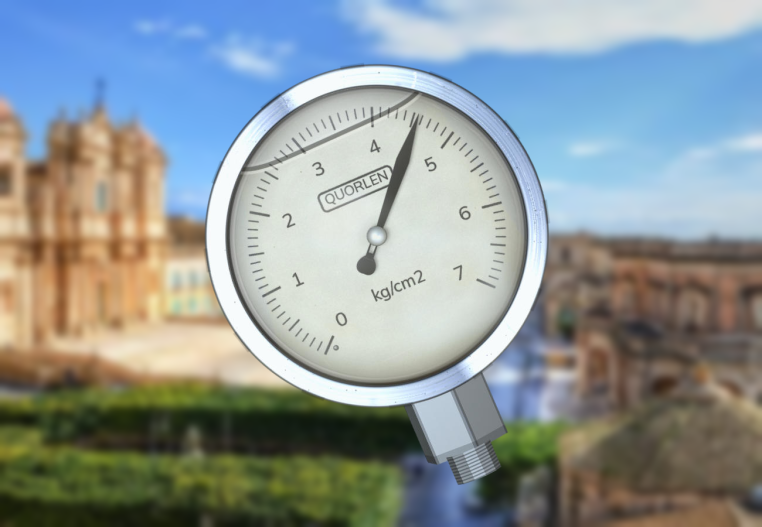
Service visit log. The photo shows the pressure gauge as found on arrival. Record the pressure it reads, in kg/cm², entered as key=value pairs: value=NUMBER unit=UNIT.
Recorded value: value=4.55 unit=kg/cm²
